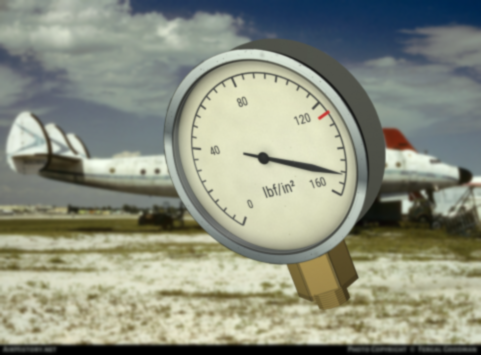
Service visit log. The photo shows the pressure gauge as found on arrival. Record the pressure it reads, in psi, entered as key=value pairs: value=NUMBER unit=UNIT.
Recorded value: value=150 unit=psi
